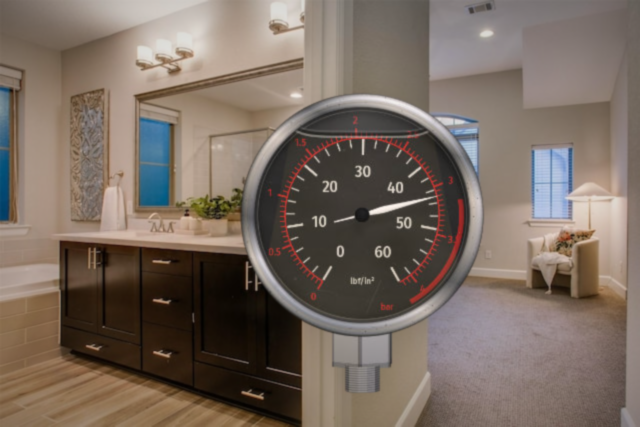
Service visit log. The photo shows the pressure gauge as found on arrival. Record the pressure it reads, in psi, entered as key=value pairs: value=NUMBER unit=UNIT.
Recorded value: value=45 unit=psi
